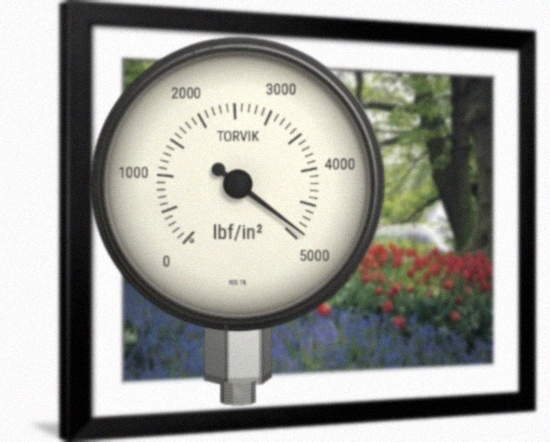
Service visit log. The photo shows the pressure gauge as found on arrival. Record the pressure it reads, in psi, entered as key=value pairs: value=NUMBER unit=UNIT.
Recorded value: value=4900 unit=psi
